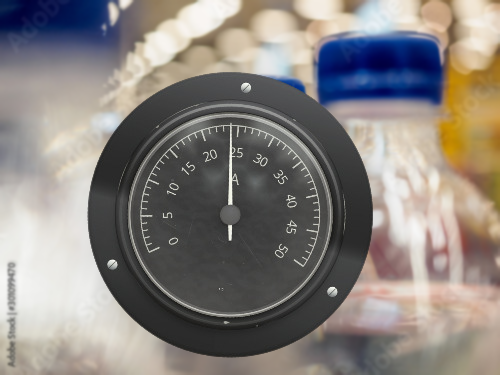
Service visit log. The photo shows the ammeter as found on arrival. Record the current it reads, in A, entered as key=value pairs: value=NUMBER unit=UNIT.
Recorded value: value=24 unit=A
